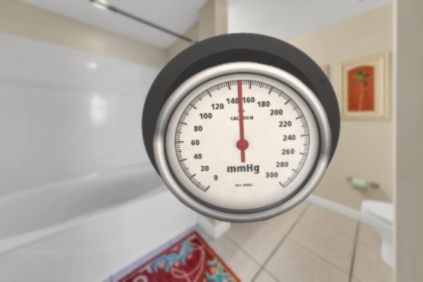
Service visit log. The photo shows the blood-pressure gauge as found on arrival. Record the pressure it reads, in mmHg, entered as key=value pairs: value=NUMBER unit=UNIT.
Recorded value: value=150 unit=mmHg
